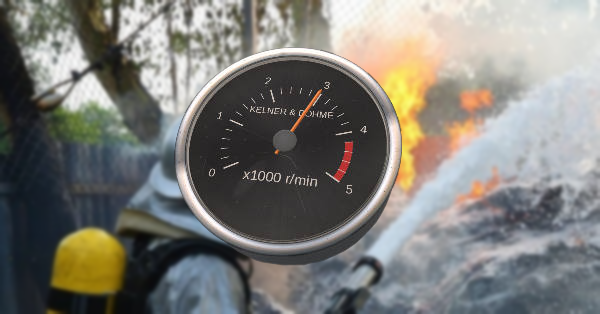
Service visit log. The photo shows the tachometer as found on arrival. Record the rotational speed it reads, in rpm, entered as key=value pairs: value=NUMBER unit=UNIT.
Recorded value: value=3000 unit=rpm
